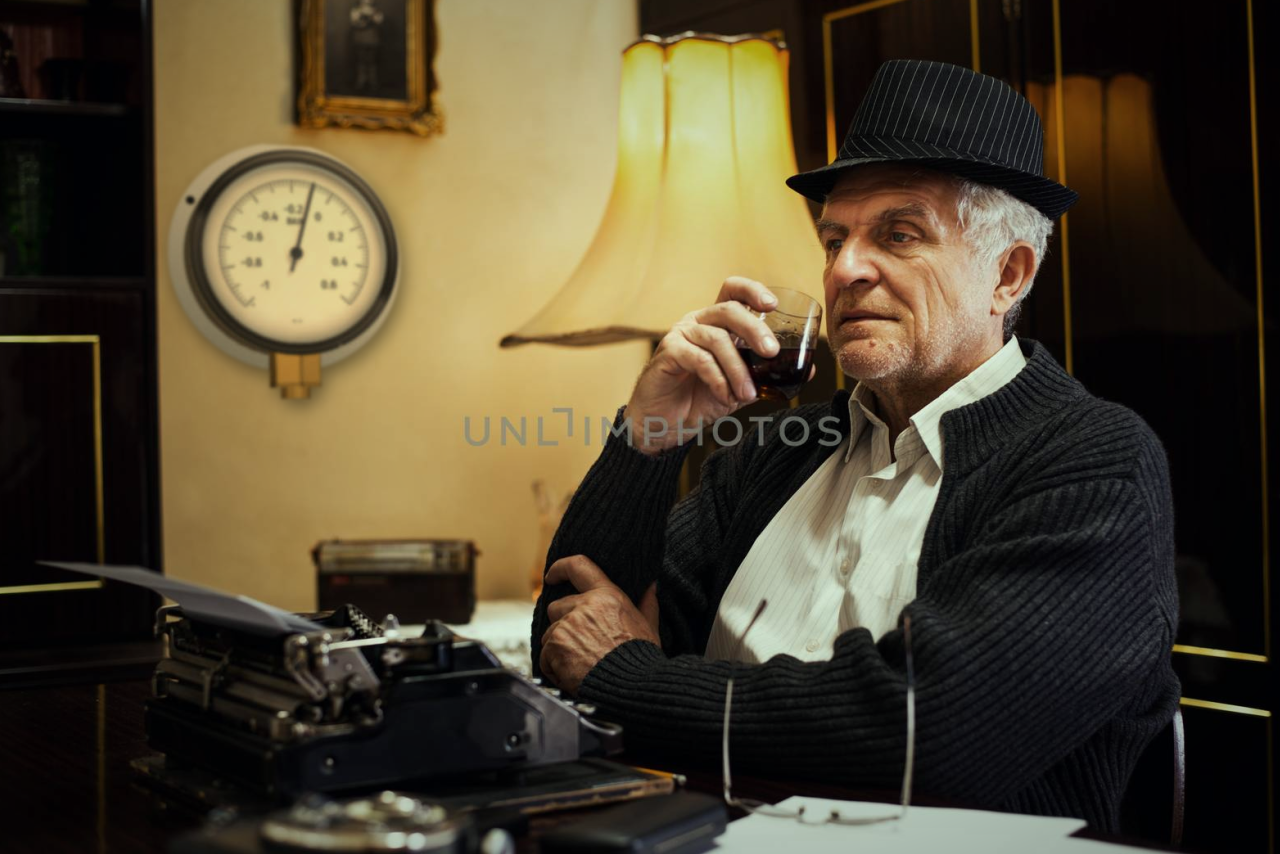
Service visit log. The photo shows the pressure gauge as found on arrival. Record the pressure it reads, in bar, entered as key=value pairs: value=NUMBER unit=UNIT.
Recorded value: value=-0.1 unit=bar
